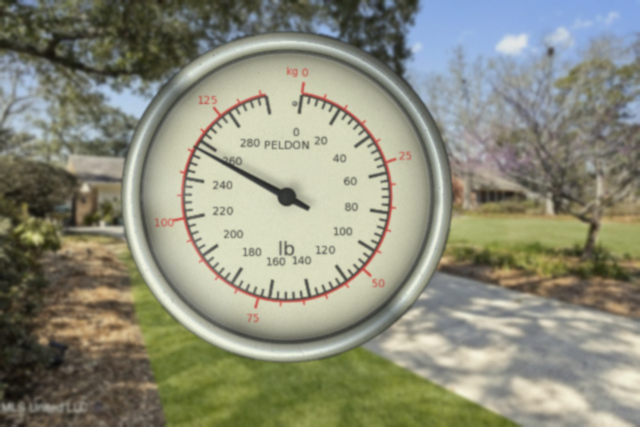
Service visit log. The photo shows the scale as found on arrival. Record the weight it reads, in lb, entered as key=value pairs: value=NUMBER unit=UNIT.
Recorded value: value=256 unit=lb
